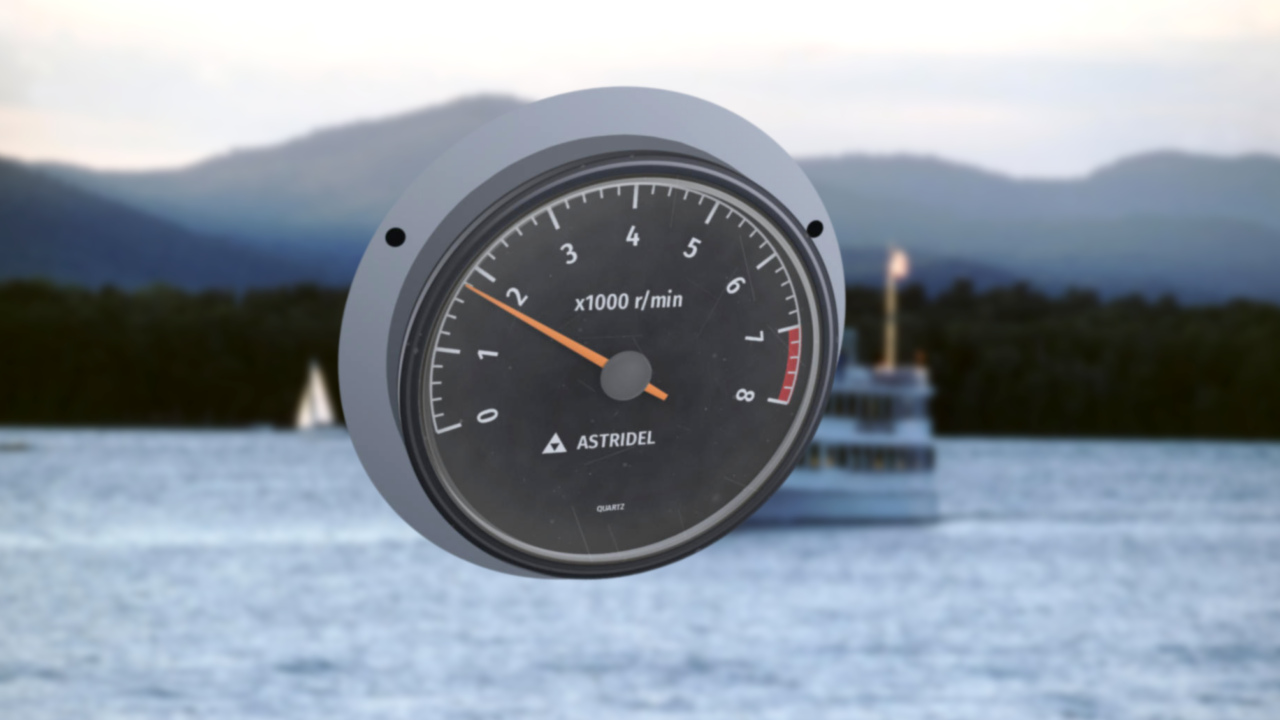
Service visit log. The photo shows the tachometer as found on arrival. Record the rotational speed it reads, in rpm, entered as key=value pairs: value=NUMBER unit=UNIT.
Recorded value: value=1800 unit=rpm
